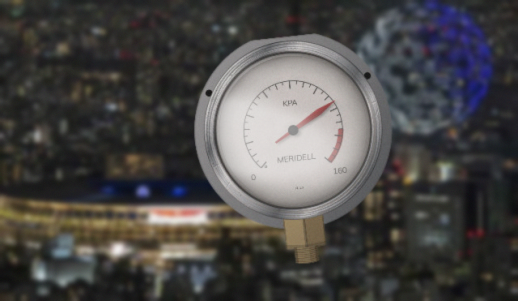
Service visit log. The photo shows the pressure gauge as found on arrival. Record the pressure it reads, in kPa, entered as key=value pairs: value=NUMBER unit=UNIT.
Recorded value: value=115 unit=kPa
